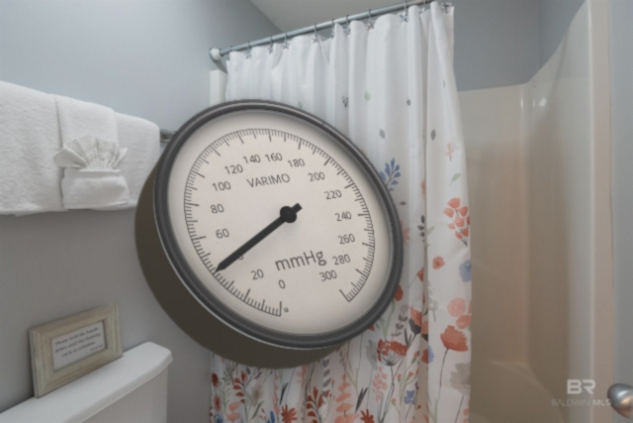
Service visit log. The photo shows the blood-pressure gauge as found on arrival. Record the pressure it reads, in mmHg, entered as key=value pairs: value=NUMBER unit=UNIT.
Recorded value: value=40 unit=mmHg
